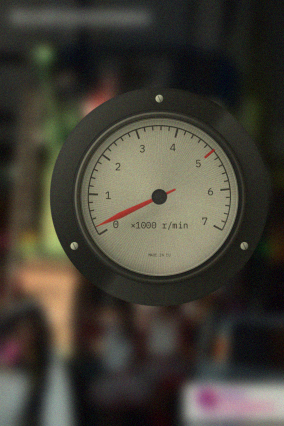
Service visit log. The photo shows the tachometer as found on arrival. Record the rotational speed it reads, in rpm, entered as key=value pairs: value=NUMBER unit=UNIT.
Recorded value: value=200 unit=rpm
